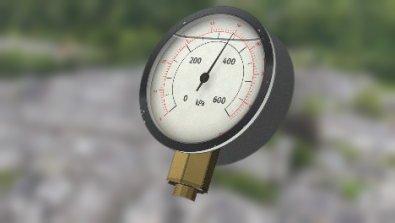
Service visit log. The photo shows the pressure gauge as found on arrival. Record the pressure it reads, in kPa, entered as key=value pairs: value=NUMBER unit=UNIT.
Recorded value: value=350 unit=kPa
